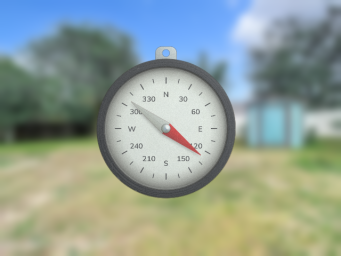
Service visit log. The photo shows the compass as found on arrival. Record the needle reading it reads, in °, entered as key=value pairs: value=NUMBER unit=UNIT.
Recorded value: value=127.5 unit=°
